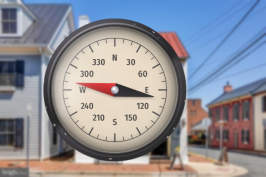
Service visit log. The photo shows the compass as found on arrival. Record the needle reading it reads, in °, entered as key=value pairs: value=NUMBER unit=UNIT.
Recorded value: value=280 unit=°
